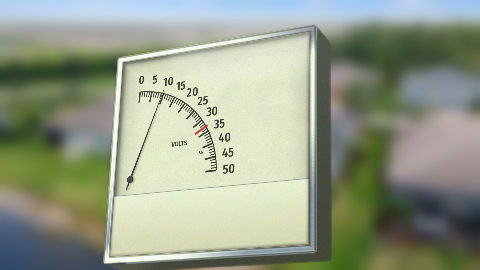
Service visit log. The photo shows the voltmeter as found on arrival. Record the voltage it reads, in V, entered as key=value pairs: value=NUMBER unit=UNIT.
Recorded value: value=10 unit=V
